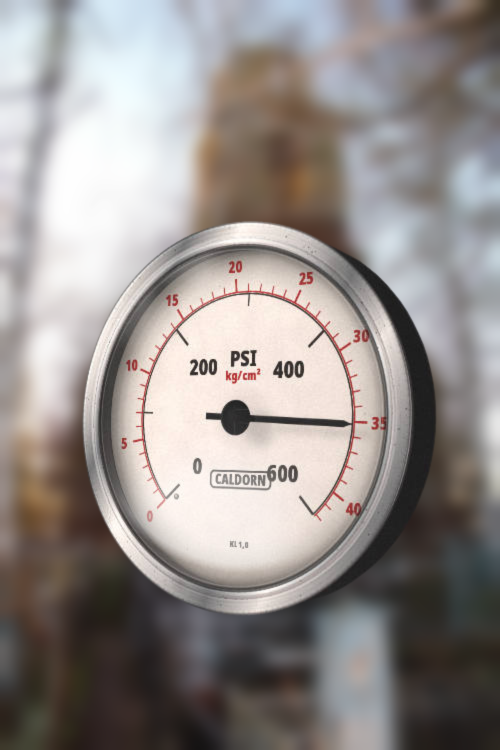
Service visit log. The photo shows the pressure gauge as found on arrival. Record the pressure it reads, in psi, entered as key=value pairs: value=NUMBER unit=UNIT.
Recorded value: value=500 unit=psi
